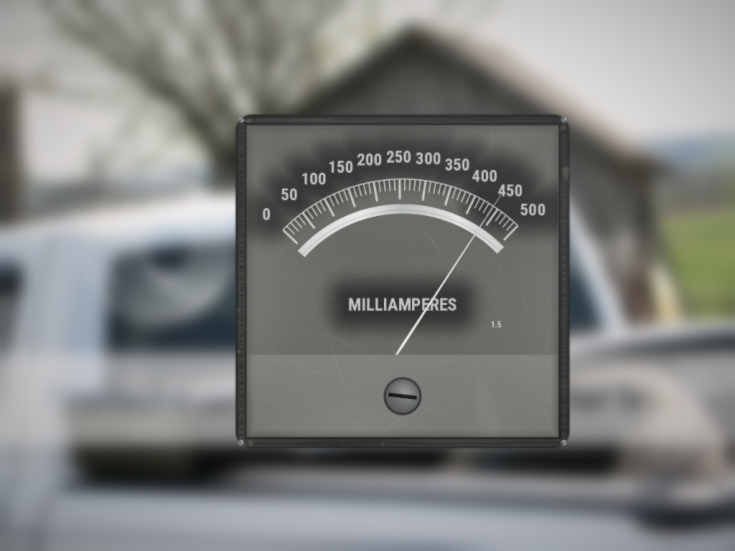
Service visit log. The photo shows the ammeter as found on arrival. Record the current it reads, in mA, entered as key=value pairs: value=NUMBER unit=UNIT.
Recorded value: value=440 unit=mA
